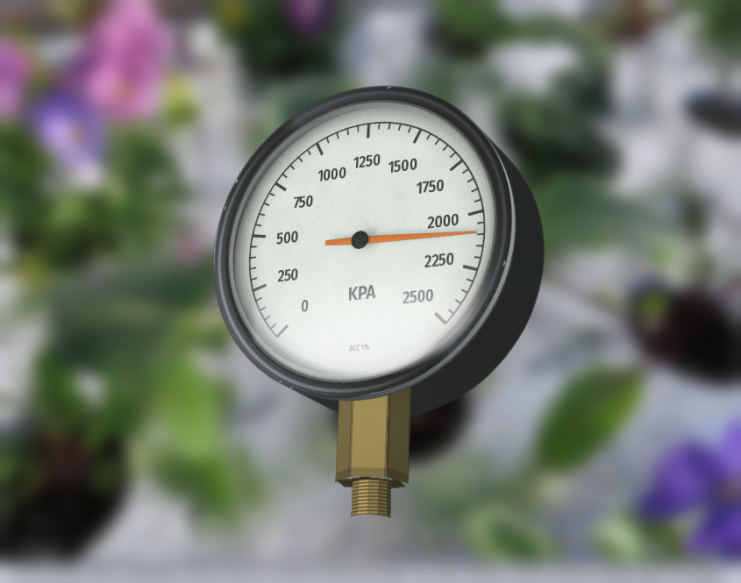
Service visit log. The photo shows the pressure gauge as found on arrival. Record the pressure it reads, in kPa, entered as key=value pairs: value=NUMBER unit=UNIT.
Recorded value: value=2100 unit=kPa
